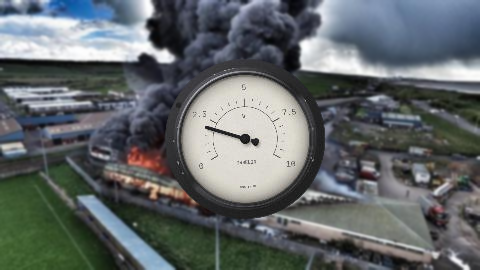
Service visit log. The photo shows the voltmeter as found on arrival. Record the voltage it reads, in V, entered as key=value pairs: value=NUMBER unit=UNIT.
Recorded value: value=2 unit=V
